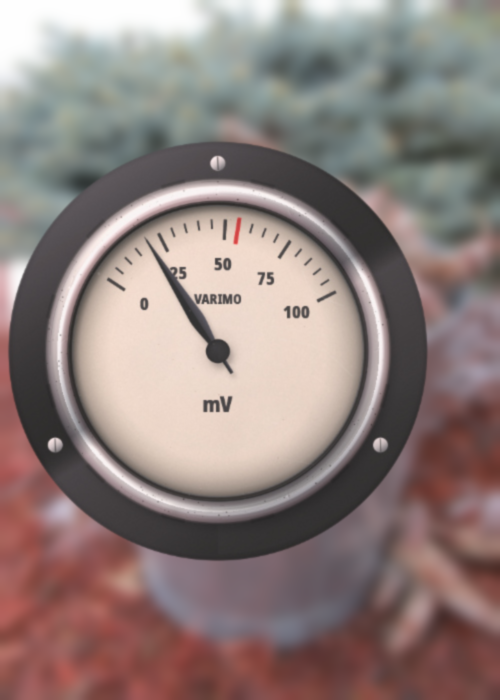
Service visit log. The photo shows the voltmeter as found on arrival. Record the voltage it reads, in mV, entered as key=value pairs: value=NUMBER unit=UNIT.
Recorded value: value=20 unit=mV
